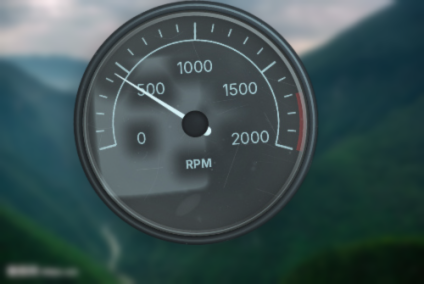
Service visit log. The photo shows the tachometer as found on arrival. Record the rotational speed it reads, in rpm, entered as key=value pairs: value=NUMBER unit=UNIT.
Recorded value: value=450 unit=rpm
